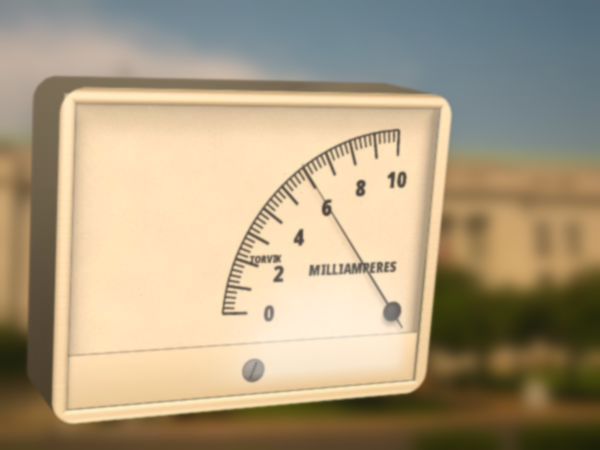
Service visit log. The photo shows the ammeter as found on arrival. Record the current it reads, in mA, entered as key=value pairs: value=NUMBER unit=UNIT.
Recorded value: value=6 unit=mA
